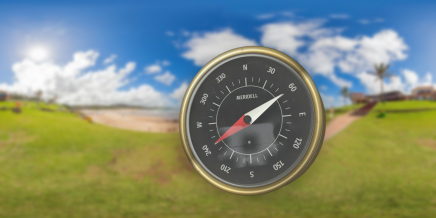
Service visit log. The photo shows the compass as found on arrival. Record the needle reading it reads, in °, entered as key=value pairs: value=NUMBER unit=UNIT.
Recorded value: value=240 unit=°
